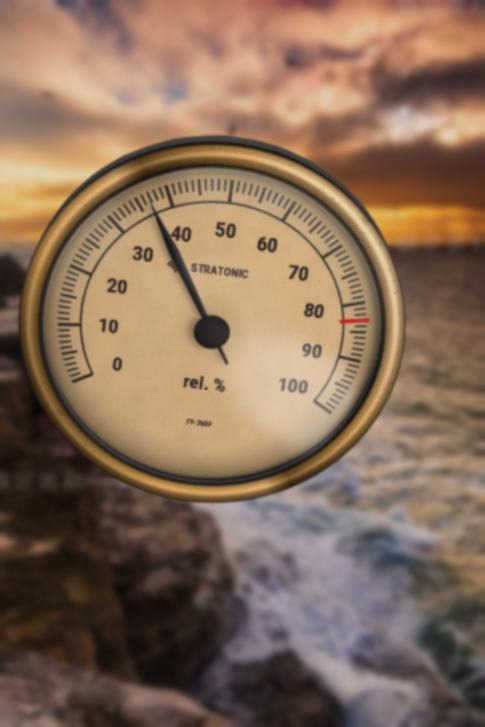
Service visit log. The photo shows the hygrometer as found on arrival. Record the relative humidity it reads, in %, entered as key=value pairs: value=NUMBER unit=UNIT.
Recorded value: value=37 unit=%
